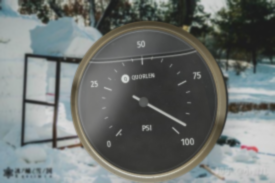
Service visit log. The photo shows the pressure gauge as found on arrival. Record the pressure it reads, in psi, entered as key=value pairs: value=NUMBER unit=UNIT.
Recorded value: value=95 unit=psi
